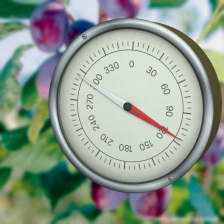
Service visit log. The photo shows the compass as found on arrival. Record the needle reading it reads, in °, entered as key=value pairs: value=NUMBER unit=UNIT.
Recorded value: value=115 unit=°
